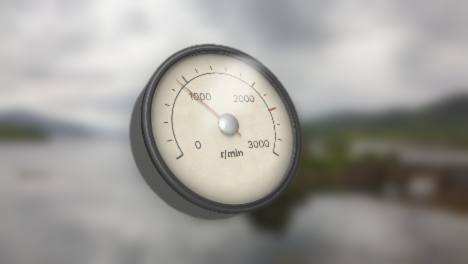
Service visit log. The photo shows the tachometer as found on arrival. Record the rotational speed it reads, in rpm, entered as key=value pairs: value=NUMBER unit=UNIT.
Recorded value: value=900 unit=rpm
